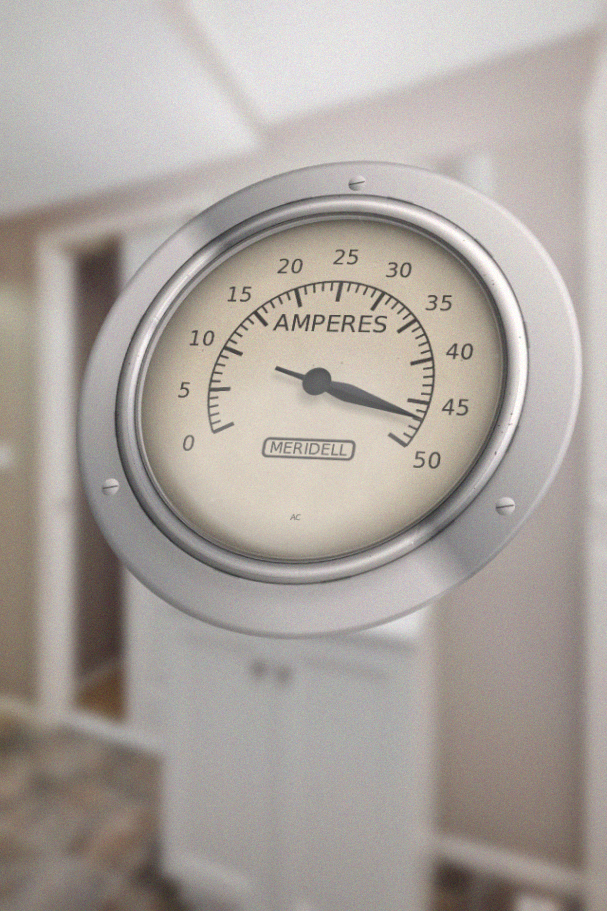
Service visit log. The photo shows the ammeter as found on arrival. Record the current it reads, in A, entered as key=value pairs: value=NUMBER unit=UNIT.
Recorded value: value=47 unit=A
